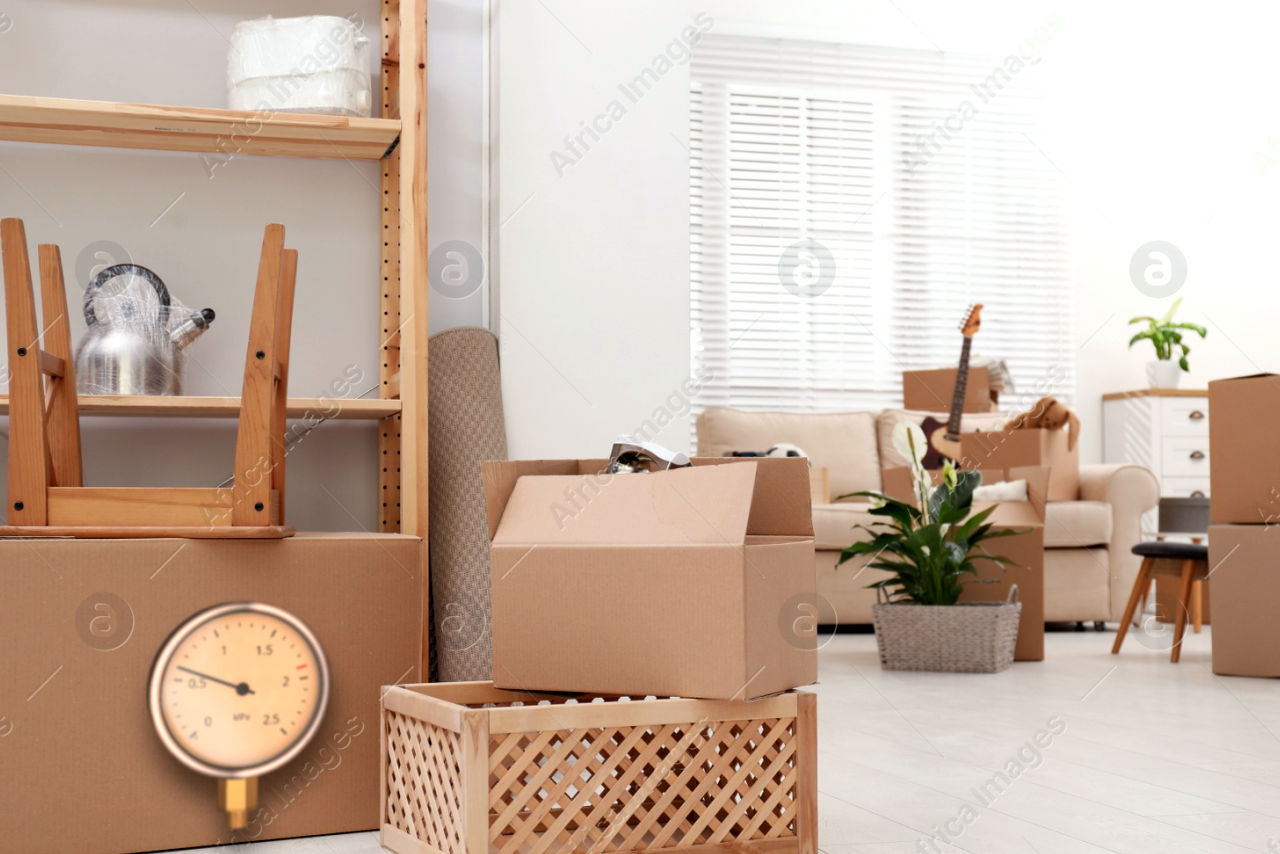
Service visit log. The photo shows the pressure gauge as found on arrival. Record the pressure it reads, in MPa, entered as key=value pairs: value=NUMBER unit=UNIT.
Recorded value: value=0.6 unit=MPa
